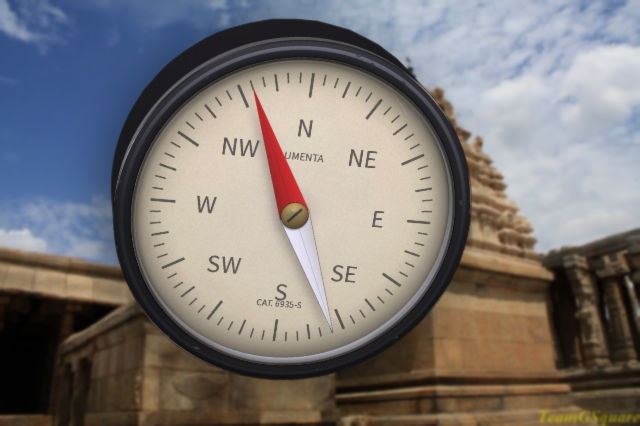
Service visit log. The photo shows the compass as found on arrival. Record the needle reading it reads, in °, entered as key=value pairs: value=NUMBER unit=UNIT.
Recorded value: value=335 unit=°
